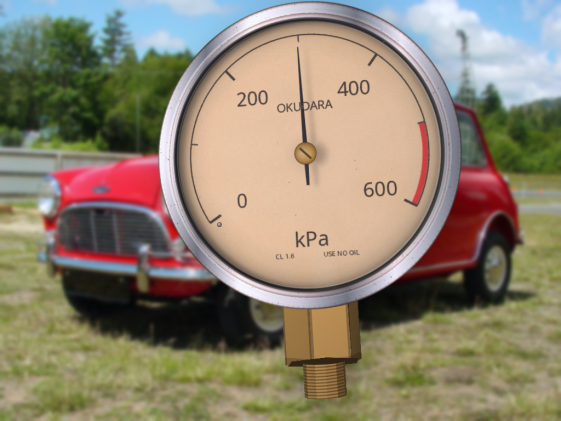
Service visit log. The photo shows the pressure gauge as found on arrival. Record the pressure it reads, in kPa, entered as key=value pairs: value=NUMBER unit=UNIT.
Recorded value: value=300 unit=kPa
